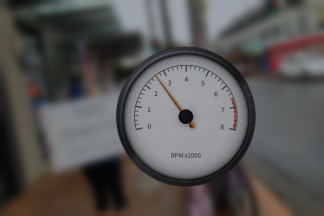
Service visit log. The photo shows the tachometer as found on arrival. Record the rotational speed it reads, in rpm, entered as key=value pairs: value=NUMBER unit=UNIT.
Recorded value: value=2600 unit=rpm
